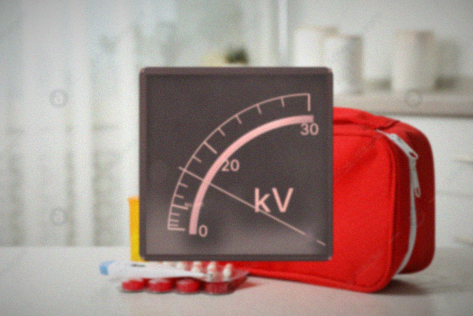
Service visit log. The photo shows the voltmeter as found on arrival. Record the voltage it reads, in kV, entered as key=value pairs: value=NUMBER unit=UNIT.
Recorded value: value=16 unit=kV
